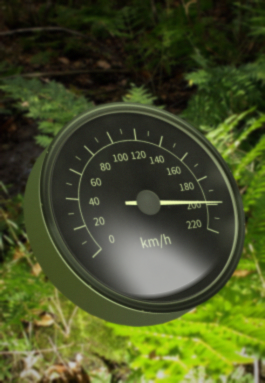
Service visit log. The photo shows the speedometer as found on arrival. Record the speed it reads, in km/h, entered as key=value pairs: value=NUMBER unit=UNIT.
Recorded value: value=200 unit=km/h
